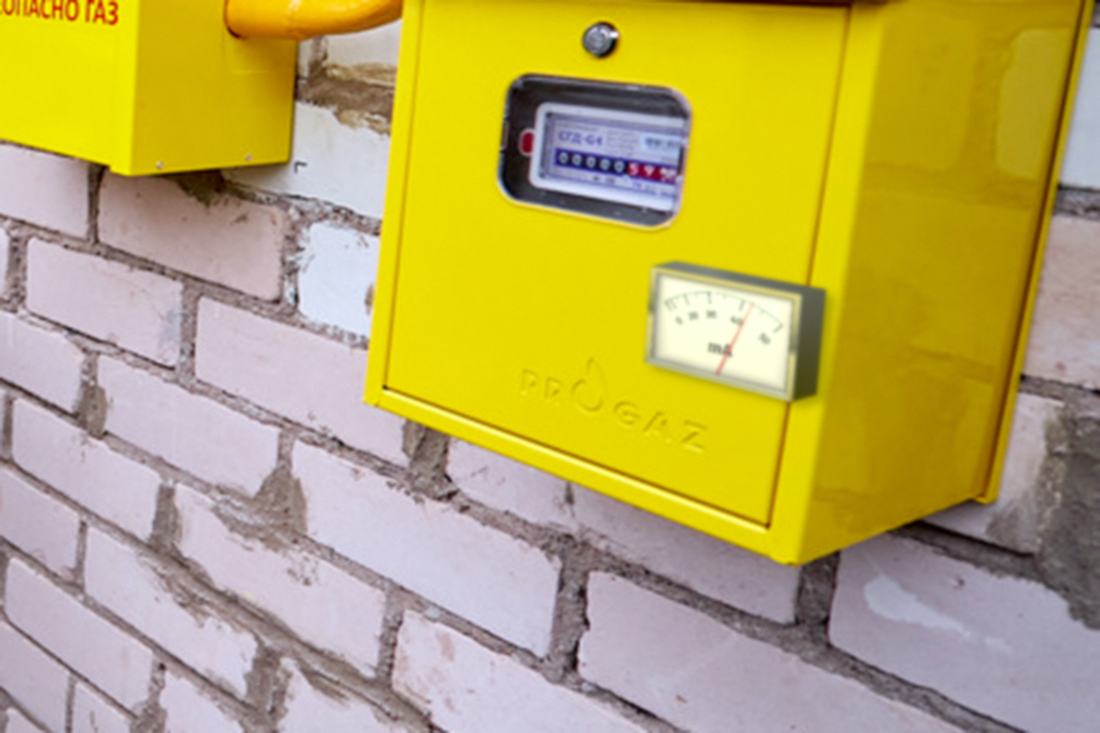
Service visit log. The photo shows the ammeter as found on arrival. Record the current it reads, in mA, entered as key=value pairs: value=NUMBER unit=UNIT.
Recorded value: value=42.5 unit=mA
